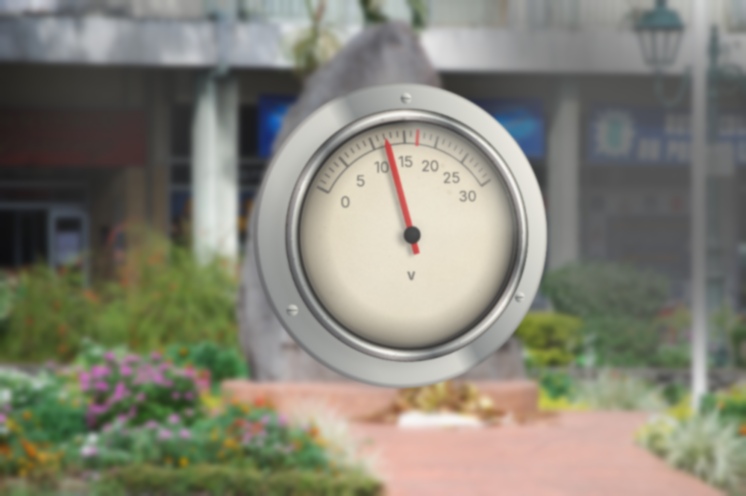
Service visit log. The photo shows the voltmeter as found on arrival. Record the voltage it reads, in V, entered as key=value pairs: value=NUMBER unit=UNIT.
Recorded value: value=12 unit=V
